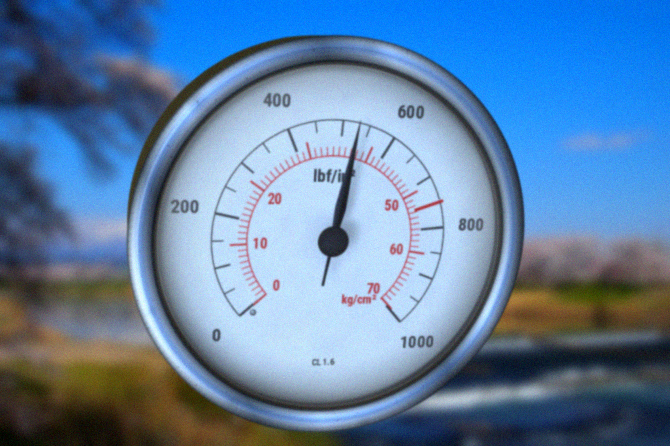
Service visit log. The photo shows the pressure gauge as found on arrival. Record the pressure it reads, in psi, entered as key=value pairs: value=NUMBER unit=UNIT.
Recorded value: value=525 unit=psi
